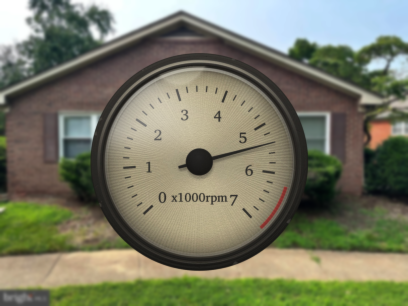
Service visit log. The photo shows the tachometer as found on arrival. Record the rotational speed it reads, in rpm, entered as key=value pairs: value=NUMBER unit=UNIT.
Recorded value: value=5400 unit=rpm
